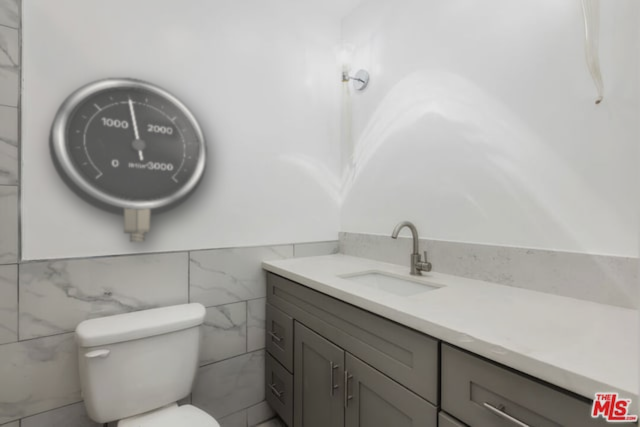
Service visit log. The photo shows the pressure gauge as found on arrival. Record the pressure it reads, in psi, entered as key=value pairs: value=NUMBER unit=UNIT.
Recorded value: value=1400 unit=psi
